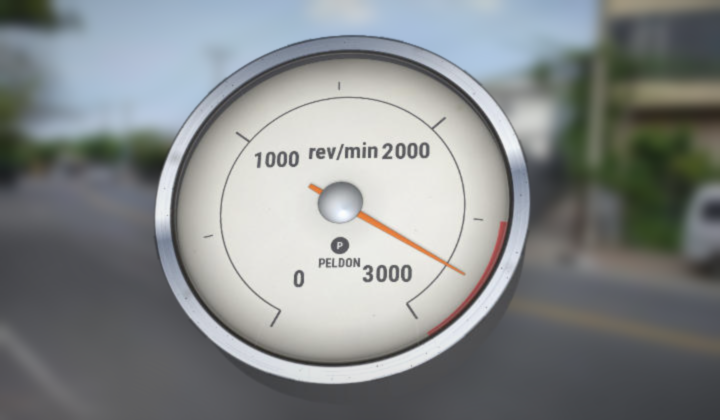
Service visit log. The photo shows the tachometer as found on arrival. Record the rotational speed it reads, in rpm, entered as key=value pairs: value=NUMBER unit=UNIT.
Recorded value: value=2750 unit=rpm
